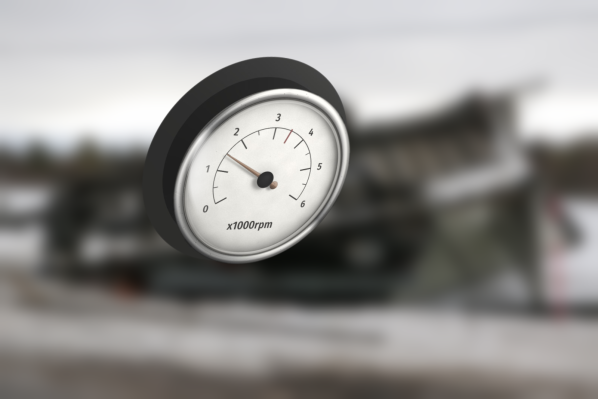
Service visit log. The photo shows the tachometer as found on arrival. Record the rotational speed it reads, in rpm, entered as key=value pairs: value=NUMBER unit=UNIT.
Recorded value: value=1500 unit=rpm
